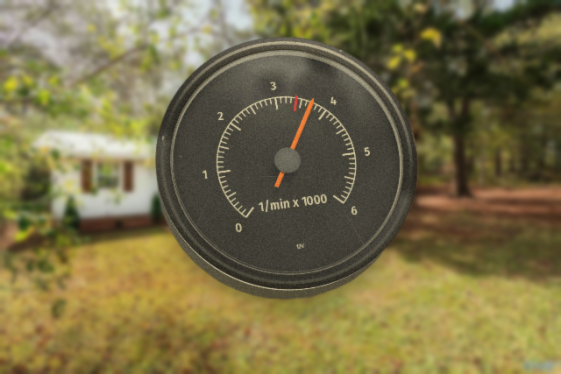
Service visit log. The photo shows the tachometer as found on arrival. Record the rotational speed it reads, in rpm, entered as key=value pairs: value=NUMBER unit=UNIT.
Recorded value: value=3700 unit=rpm
